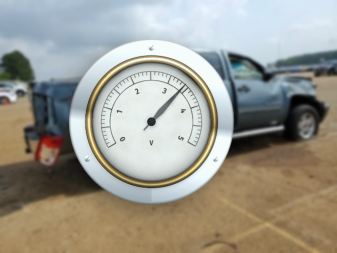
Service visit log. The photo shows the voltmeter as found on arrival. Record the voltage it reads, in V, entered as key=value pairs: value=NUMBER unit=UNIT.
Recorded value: value=3.4 unit=V
